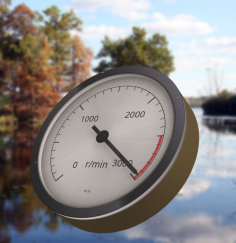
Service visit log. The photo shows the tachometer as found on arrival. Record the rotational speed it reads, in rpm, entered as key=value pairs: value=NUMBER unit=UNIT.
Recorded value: value=2950 unit=rpm
